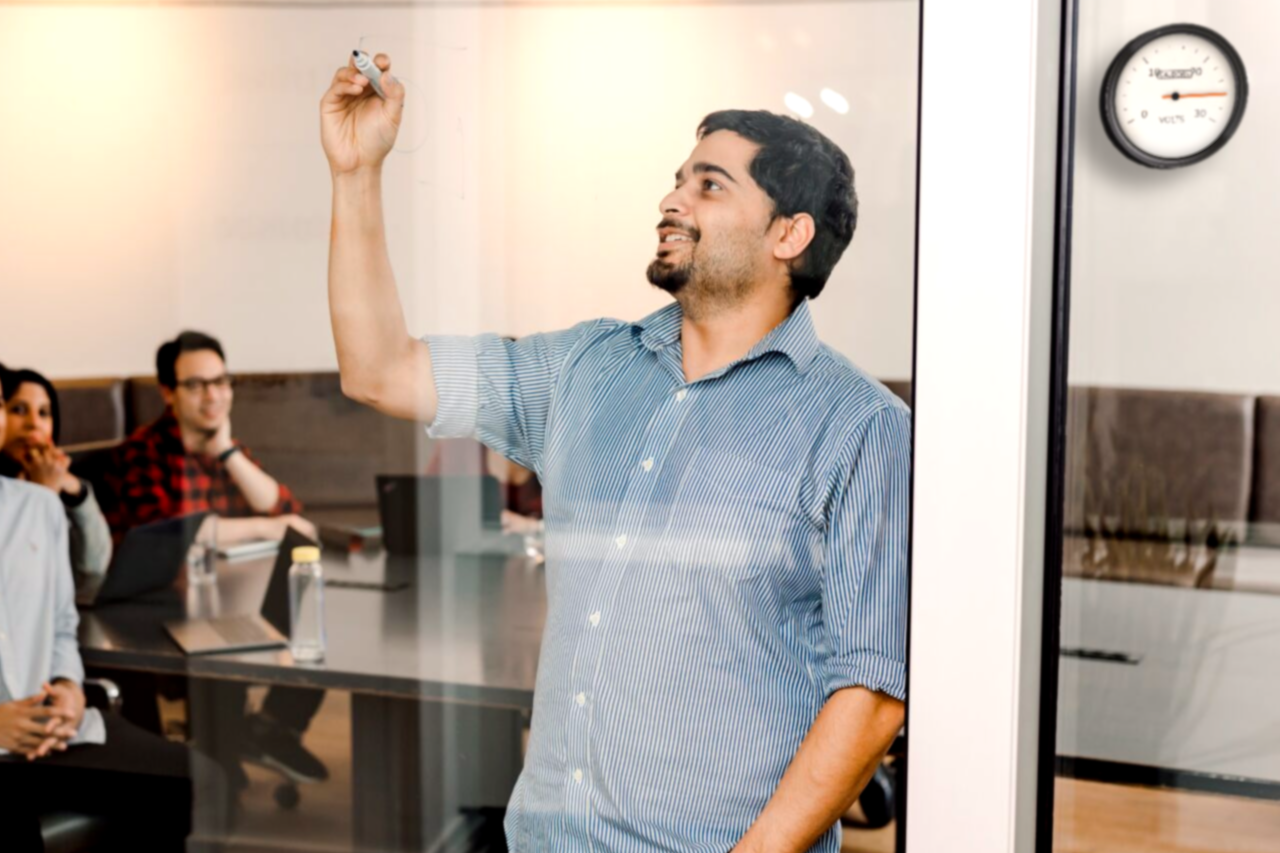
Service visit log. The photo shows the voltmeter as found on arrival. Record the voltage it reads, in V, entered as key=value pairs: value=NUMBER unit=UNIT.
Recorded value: value=26 unit=V
